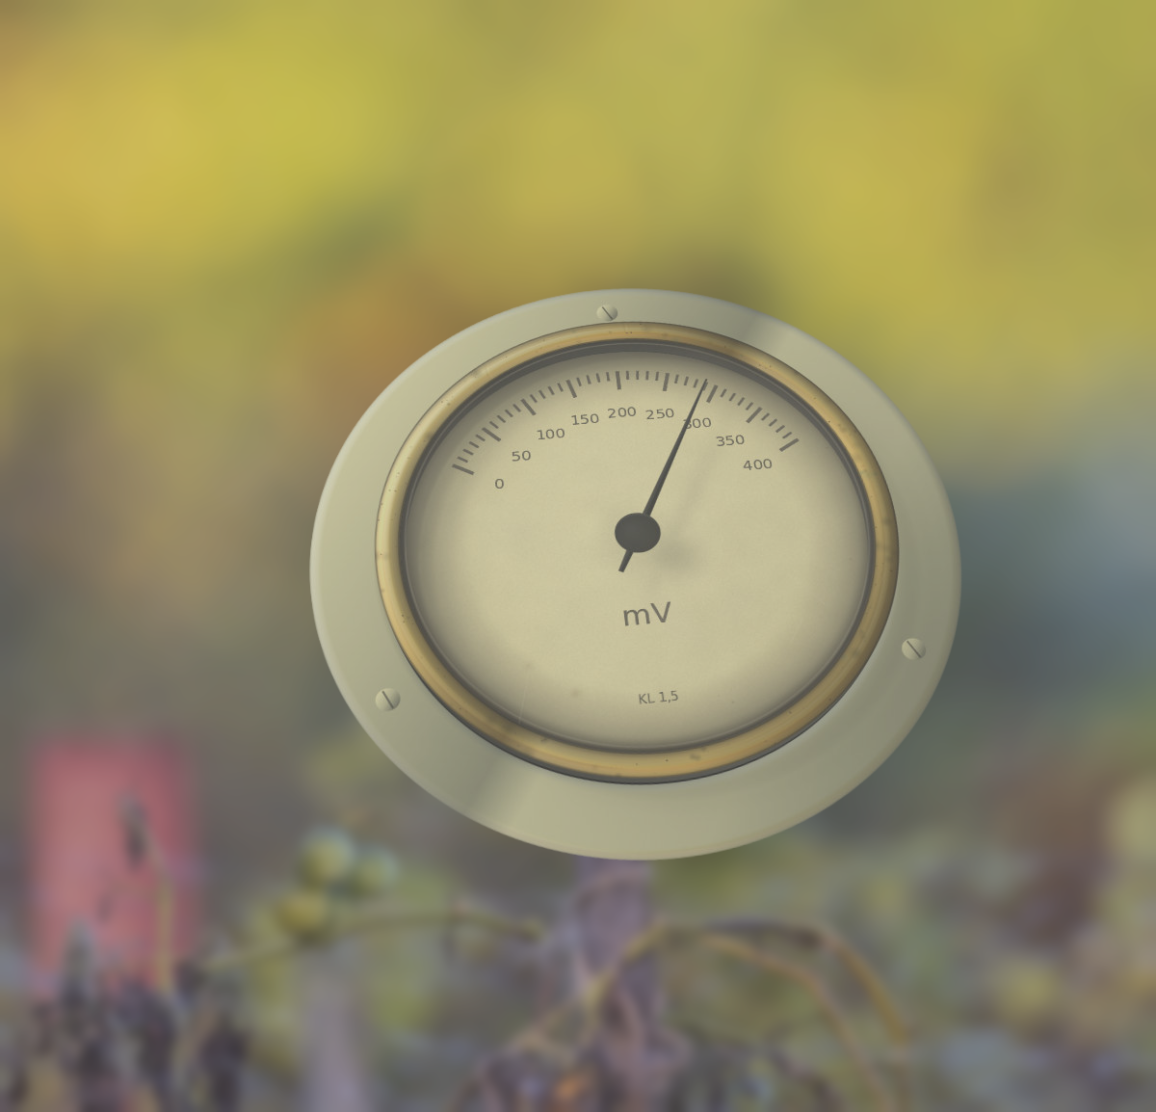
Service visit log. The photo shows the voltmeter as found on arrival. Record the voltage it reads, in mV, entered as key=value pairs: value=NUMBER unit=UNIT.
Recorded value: value=290 unit=mV
